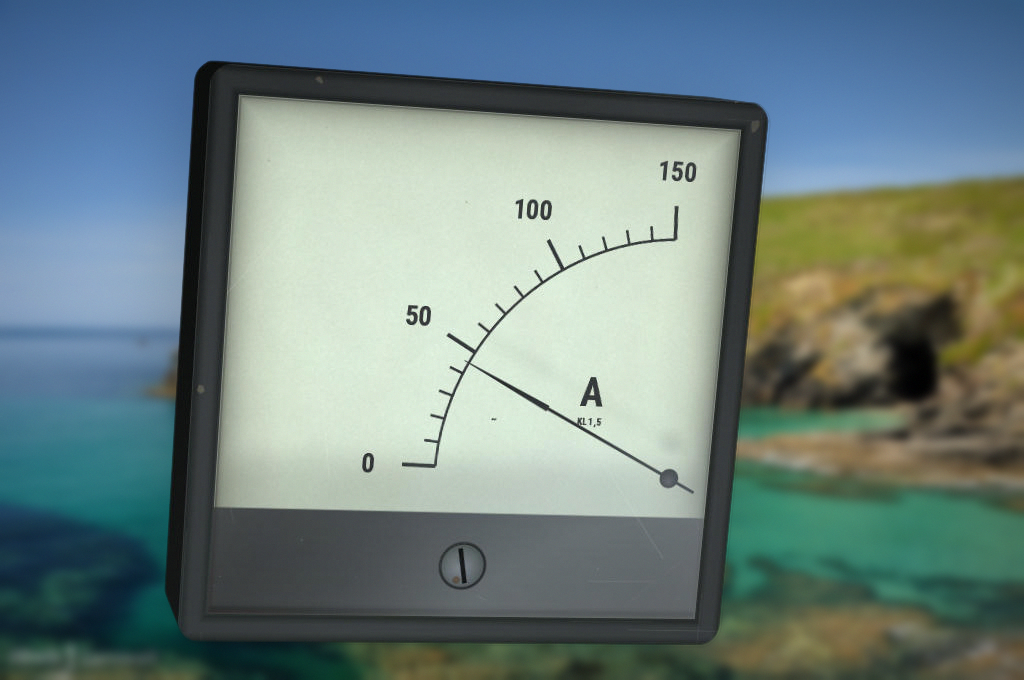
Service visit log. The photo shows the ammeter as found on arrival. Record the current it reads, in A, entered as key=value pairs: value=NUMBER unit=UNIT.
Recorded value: value=45 unit=A
